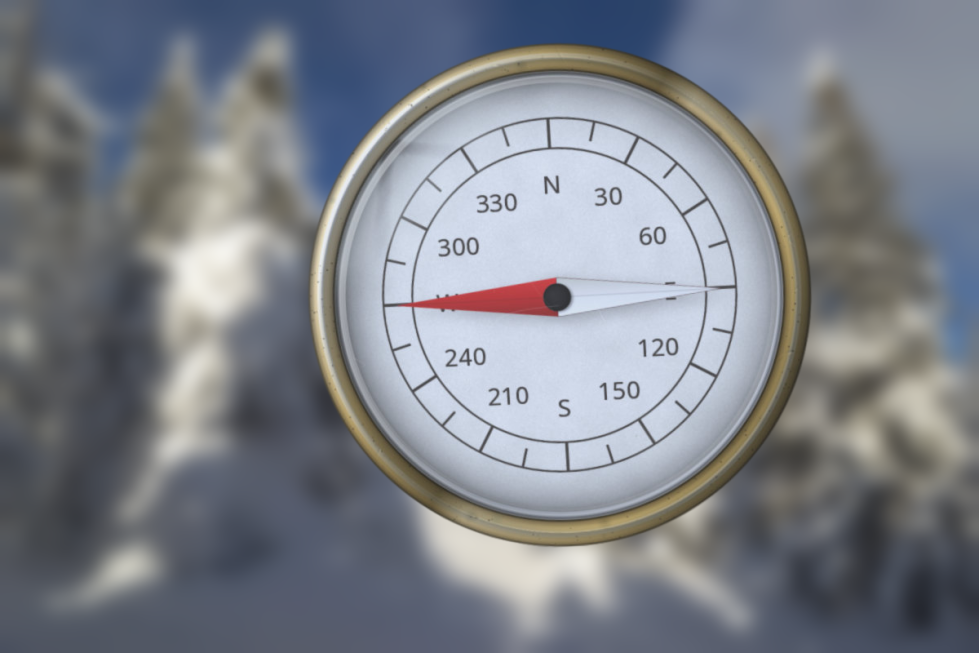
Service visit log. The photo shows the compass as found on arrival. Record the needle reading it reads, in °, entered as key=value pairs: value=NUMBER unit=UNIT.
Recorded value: value=270 unit=°
